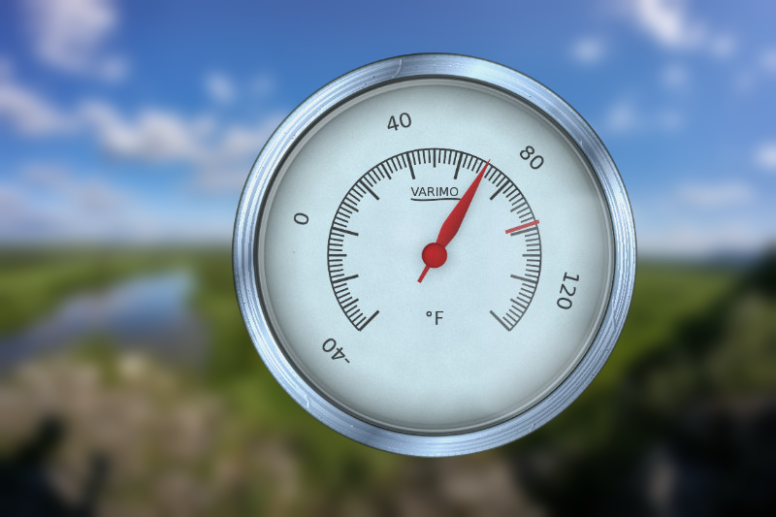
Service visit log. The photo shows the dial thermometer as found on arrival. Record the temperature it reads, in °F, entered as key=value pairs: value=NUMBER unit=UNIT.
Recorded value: value=70 unit=°F
